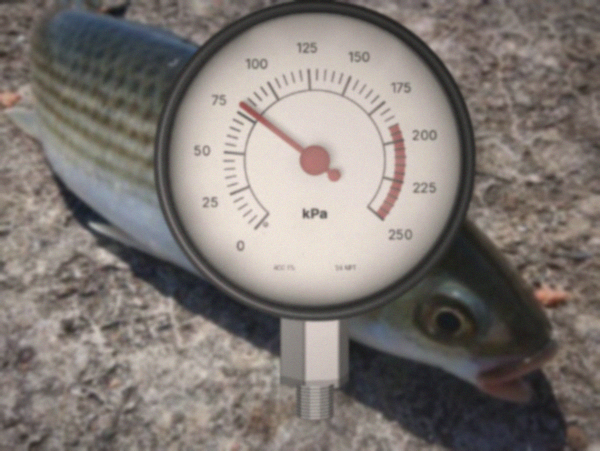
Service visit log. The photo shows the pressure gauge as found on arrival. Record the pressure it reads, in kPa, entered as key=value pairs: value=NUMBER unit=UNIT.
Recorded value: value=80 unit=kPa
